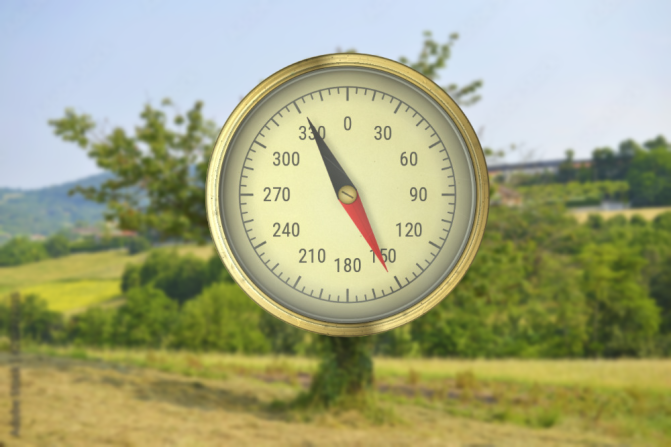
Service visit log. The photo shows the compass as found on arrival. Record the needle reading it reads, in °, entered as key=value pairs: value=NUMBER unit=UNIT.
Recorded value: value=152.5 unit=°
